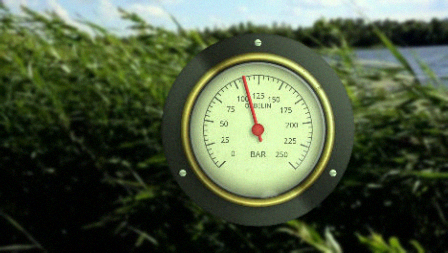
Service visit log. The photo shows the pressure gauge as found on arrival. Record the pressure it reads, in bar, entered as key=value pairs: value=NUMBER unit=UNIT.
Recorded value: value=110 unit=bar
